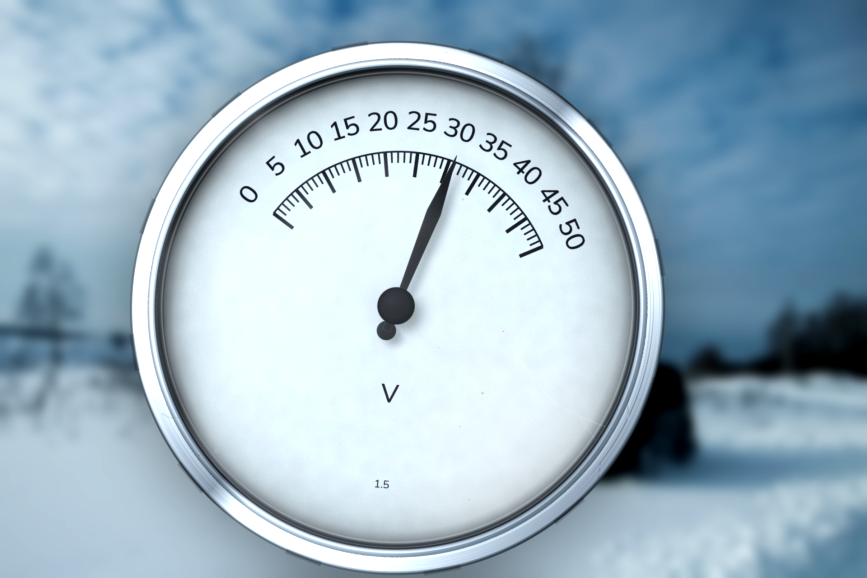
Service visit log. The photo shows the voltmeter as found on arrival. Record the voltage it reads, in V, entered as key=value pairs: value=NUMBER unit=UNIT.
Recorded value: value=31 unit=V
